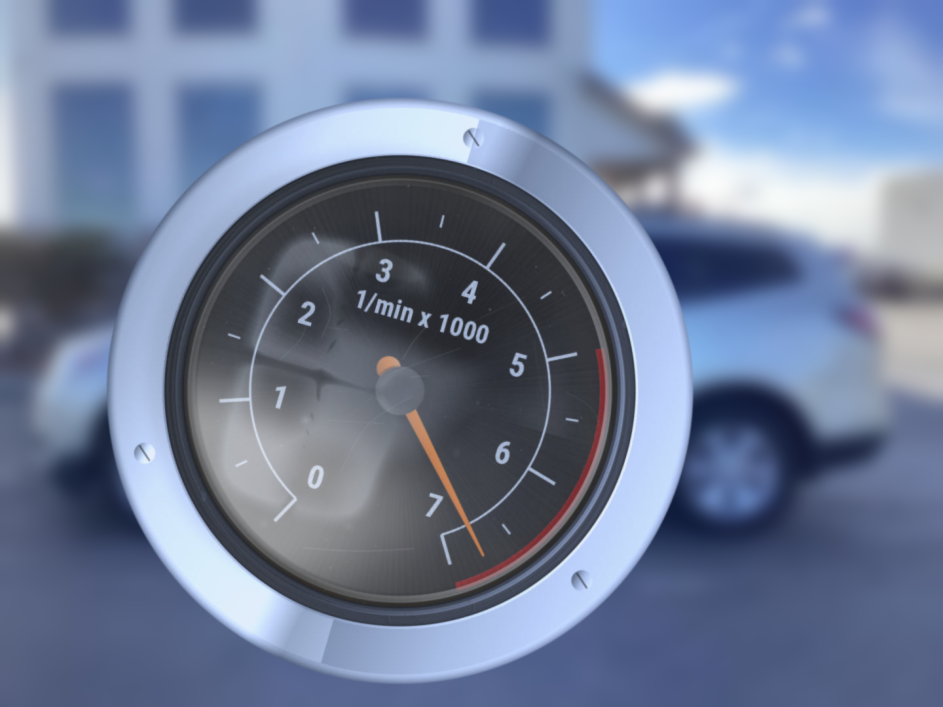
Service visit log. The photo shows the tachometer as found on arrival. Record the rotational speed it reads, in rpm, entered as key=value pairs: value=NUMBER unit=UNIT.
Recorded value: value=6750 unit=rpm
